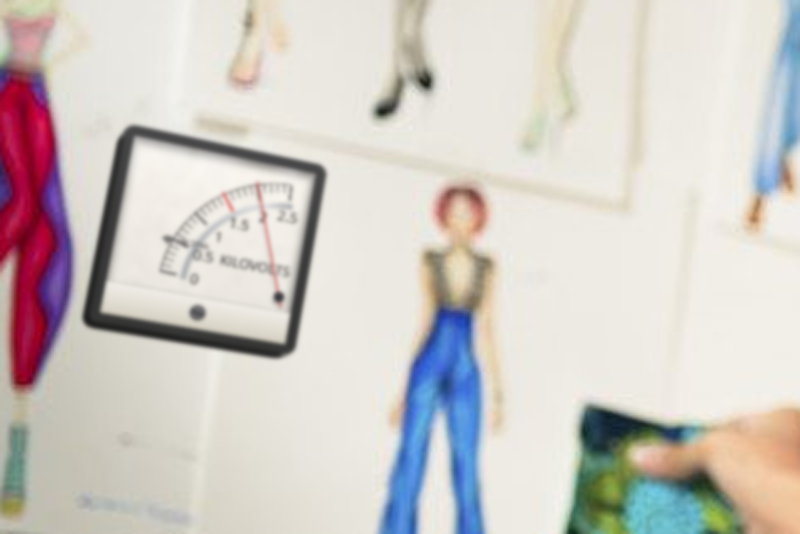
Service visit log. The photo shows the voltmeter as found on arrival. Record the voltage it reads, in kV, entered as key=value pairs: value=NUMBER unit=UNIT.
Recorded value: value=2 unit=kV
